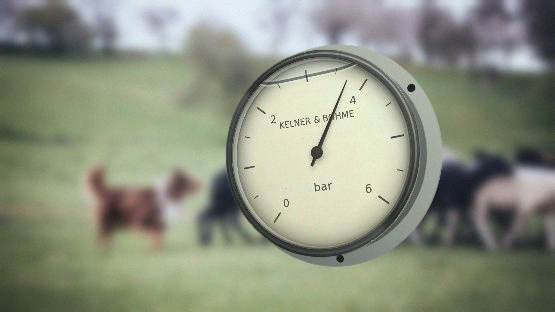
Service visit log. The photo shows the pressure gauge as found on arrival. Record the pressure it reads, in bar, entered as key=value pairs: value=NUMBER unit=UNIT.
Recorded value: value=3.75 unit=bar
